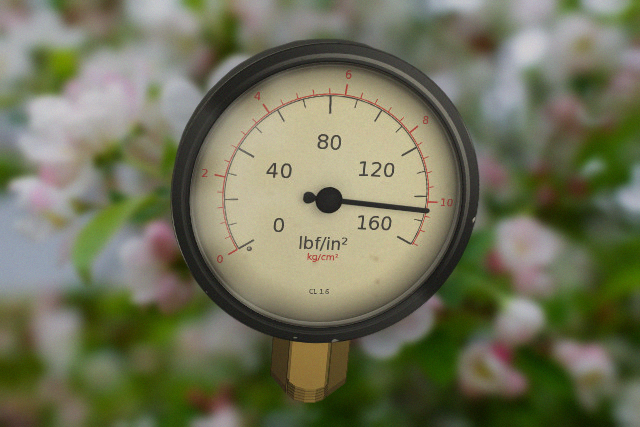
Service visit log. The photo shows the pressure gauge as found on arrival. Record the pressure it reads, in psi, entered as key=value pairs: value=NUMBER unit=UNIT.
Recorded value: value=145 unit=psi
